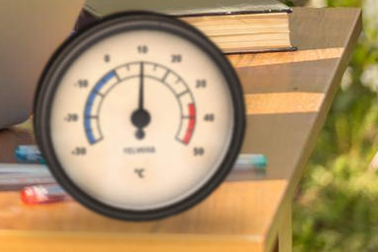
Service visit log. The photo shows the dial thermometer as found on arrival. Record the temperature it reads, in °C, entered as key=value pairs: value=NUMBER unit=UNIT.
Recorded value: value=10 unit=°C
